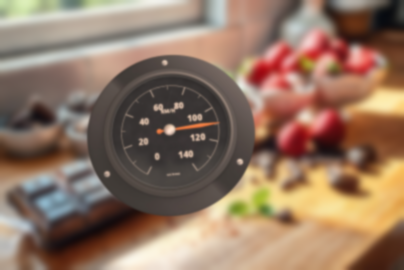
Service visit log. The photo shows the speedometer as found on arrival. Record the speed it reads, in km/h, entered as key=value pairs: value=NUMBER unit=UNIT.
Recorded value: value=110 unit=km/h
